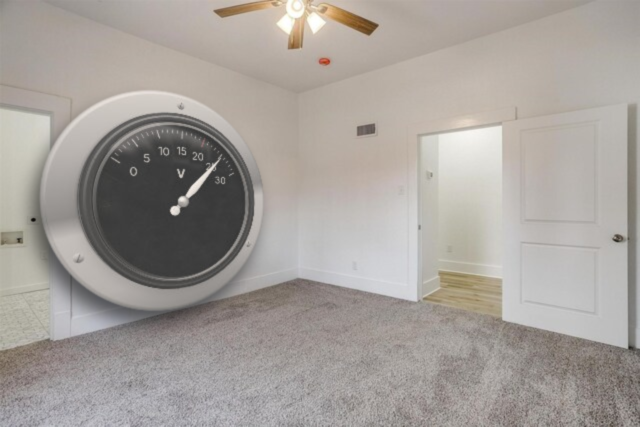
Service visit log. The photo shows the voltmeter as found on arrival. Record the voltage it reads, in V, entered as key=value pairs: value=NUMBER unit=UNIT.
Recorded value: value=25 unit=V
